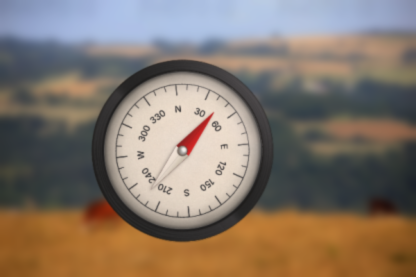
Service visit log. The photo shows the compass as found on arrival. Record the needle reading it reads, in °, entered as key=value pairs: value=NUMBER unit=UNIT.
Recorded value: value=45 unit=°
